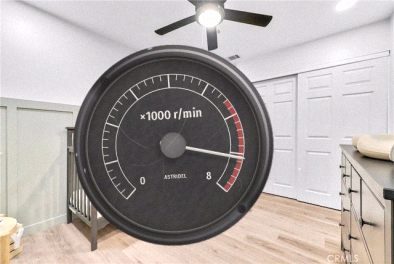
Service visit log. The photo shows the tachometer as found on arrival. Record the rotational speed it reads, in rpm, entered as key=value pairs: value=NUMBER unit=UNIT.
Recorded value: value=7100 unit=rpm
